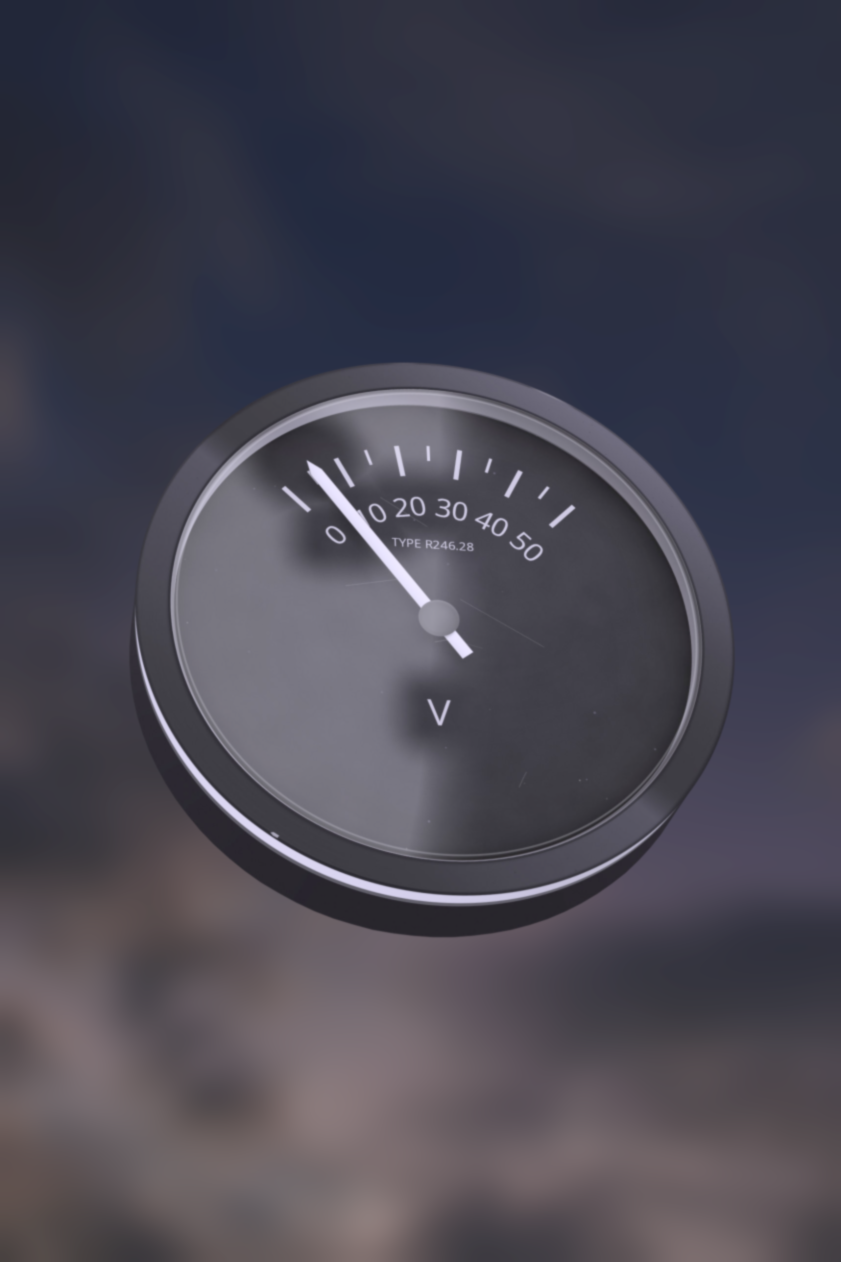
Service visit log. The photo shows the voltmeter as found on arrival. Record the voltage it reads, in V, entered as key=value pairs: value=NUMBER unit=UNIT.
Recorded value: value=5 unit=V
